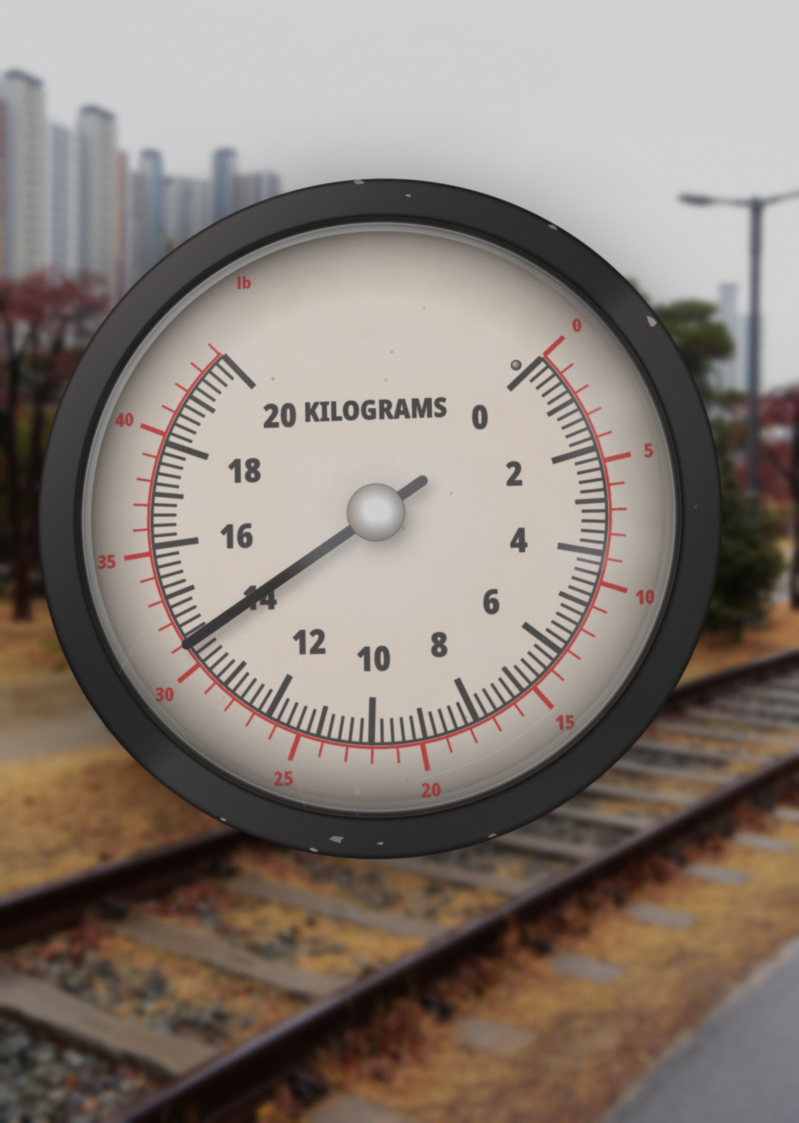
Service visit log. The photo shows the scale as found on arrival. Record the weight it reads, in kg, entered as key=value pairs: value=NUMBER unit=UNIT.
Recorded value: value=14 unit=kg
